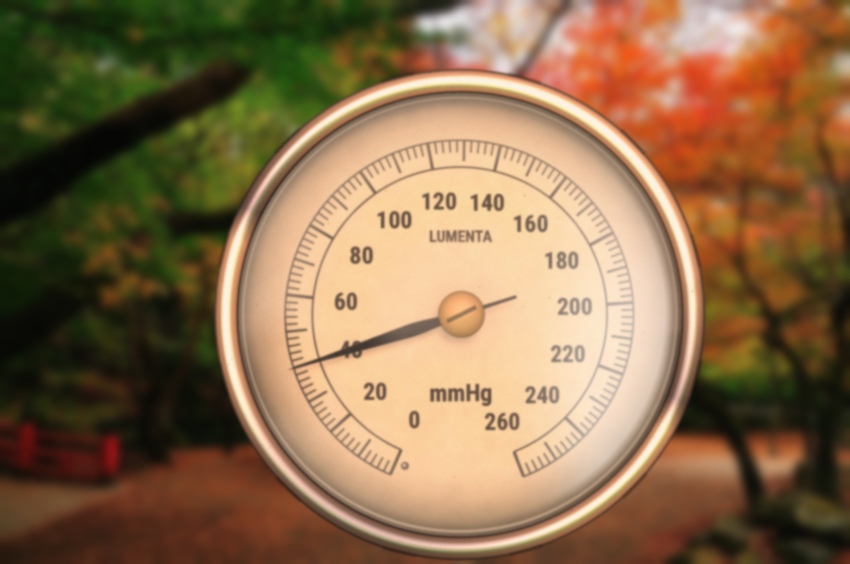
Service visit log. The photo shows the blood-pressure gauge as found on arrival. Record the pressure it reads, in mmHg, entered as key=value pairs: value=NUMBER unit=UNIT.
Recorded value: value=40 unit=mmHg
